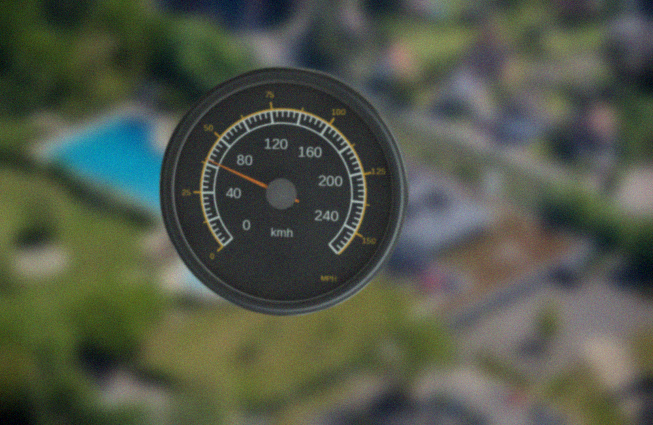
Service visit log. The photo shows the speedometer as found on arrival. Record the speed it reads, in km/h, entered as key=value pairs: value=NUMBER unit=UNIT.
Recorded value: value=64 unit=km/h
